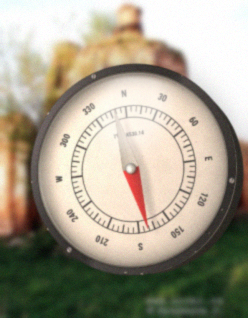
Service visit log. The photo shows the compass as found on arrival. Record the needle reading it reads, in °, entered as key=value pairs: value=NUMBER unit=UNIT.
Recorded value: value=170 unit=°
